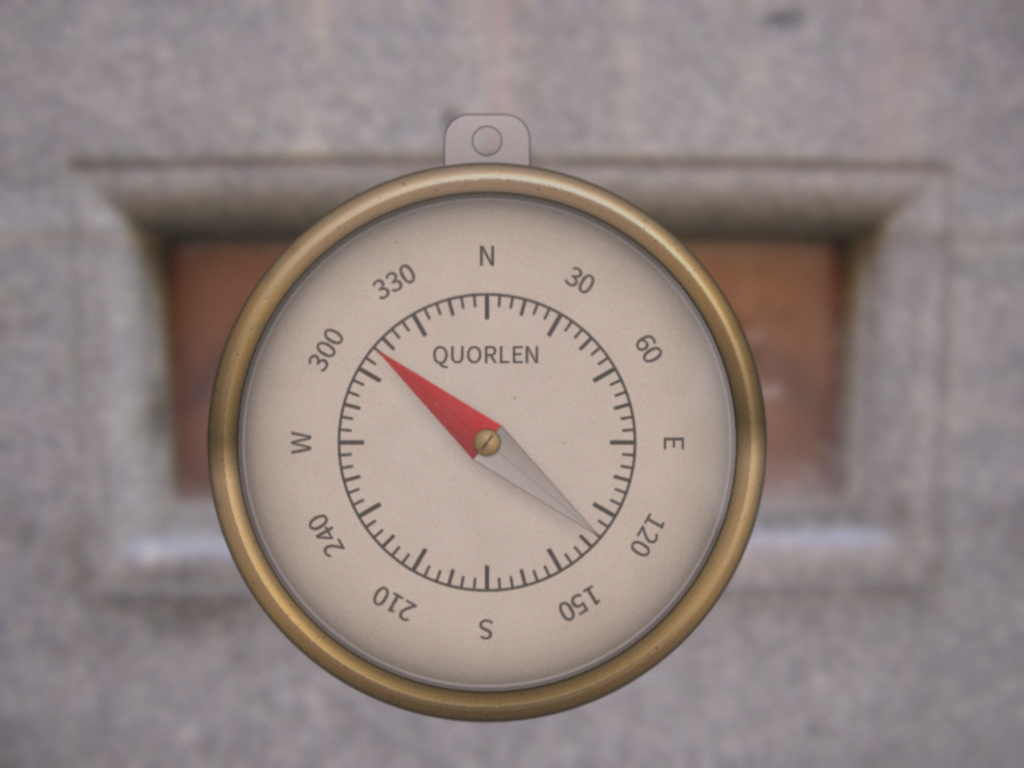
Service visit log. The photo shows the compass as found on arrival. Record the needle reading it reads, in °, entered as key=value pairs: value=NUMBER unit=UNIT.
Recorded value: value=310 unit=°
